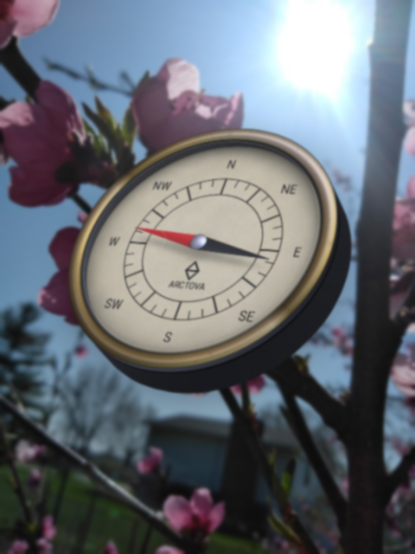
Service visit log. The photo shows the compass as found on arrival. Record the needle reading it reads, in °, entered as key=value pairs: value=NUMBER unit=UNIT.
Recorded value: value=280 unit=°
